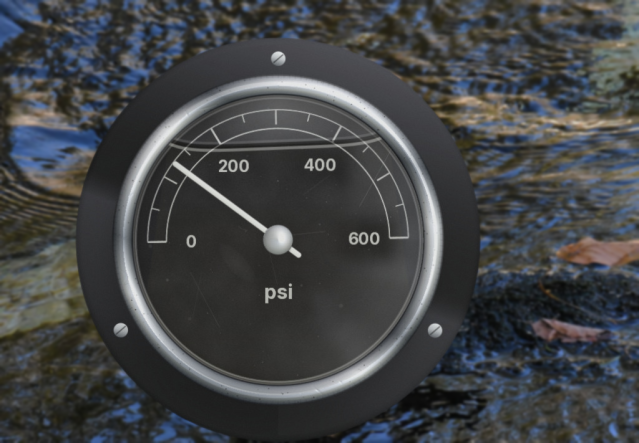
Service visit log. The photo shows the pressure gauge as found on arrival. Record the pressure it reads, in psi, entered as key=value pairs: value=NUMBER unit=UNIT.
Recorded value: value=125 unit=psi
